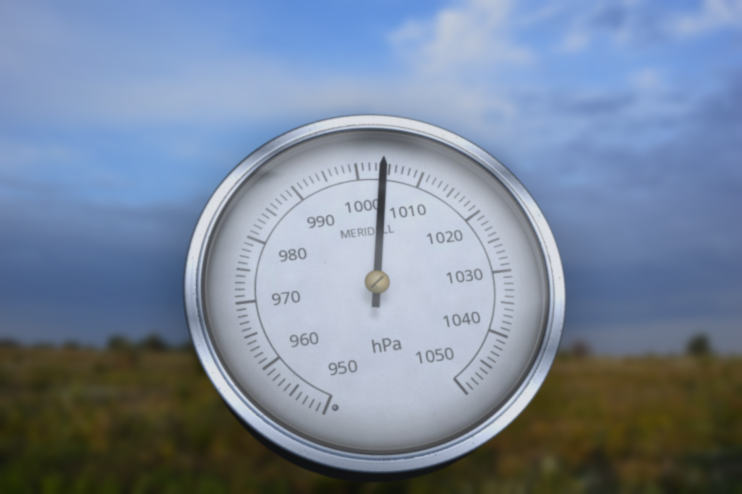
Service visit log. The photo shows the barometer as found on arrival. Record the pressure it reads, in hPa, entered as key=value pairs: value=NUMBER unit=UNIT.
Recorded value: value=1004 unit=hPa
